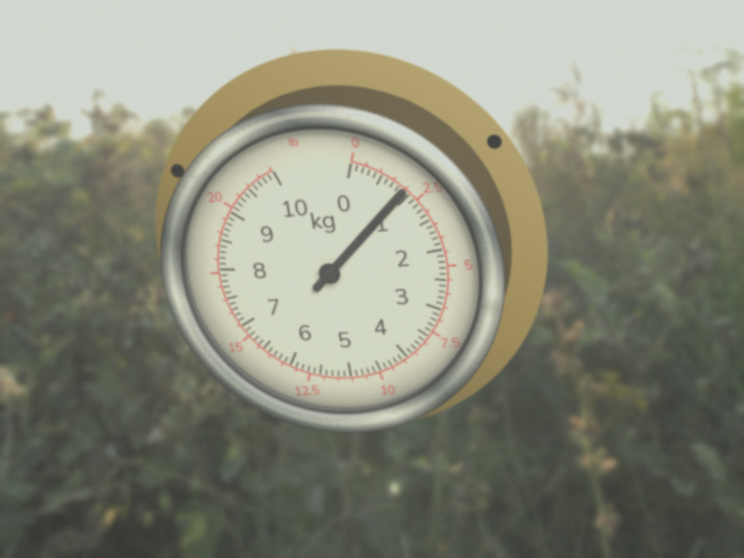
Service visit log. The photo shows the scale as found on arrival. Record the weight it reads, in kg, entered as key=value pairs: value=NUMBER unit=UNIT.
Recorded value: value=0.9 unit=kg
